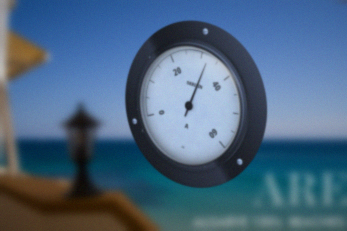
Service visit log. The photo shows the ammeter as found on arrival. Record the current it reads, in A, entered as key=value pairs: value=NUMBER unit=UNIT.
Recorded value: value=32.5 unit=A
